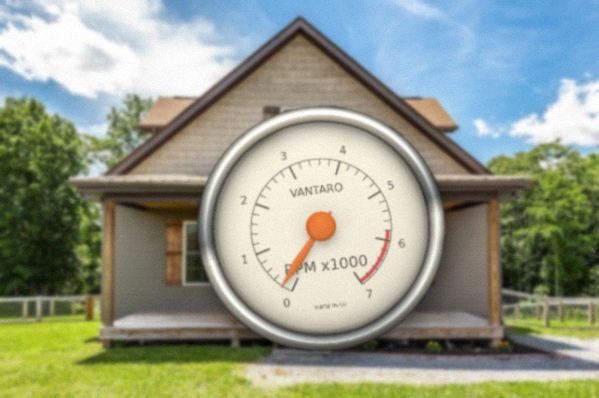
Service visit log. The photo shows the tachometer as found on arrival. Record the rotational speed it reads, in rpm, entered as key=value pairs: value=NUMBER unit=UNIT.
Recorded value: value=200 unit=rpm
